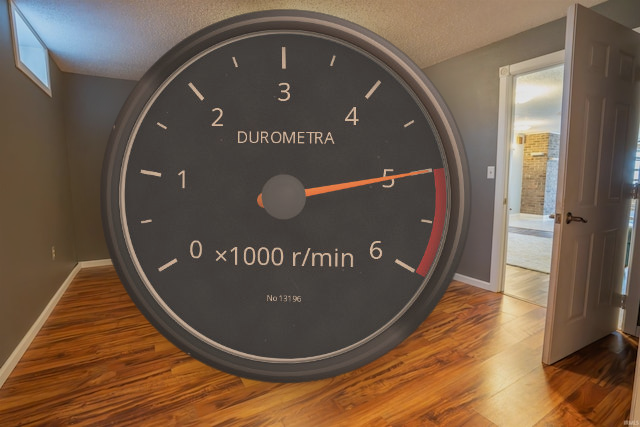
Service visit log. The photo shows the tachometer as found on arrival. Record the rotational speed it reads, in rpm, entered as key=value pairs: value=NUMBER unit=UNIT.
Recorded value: value=5000 unit=rpm
